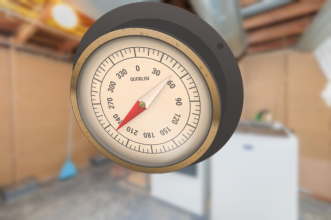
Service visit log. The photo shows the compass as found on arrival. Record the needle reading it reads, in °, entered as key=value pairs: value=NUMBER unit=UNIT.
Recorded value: value=230 unit=°
